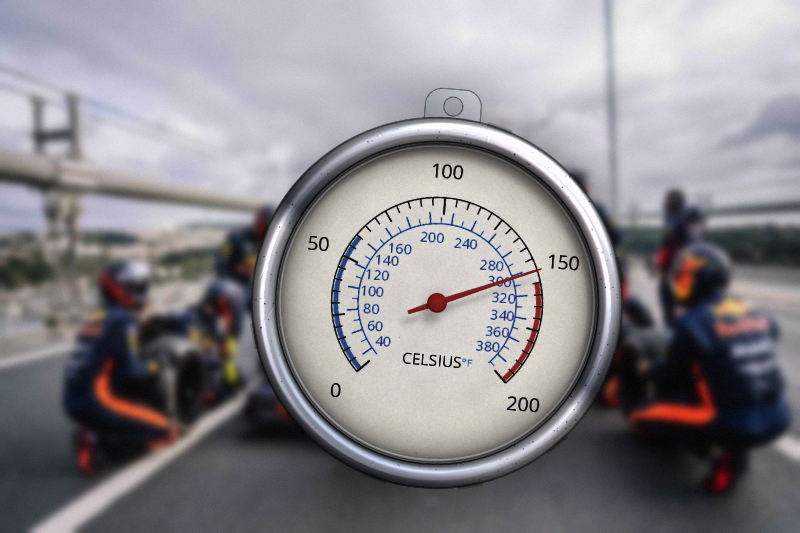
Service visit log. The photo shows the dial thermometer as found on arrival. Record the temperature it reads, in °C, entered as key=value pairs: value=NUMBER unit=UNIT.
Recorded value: value=150 unit=°C
